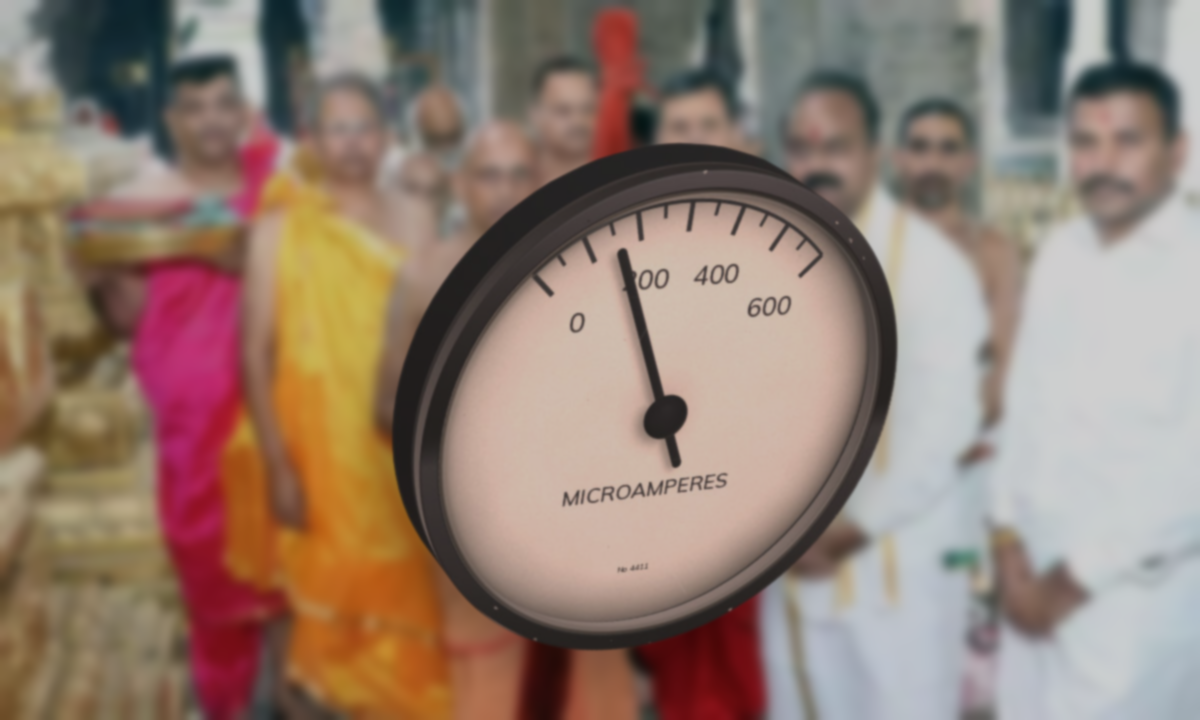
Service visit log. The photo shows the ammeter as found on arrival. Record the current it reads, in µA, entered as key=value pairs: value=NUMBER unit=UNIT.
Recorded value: value=150 unit=µA
